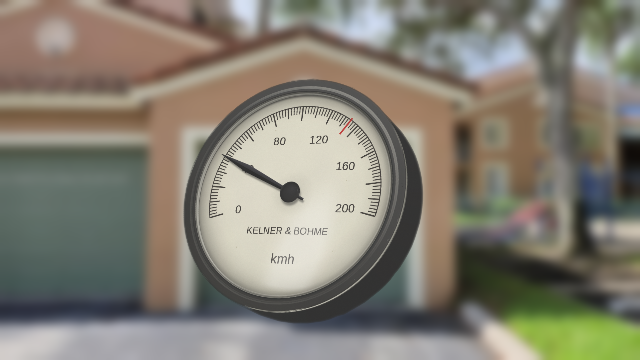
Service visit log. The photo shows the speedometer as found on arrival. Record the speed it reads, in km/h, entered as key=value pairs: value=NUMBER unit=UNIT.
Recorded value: value=40 unit=km/h
